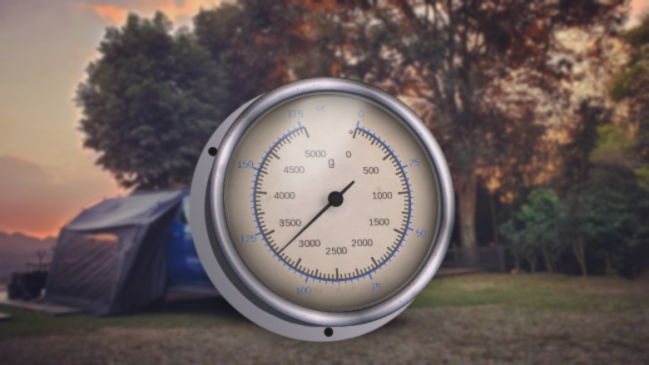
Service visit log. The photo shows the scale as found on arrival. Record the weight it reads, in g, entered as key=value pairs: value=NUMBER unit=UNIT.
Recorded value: value=3250 unit=g
